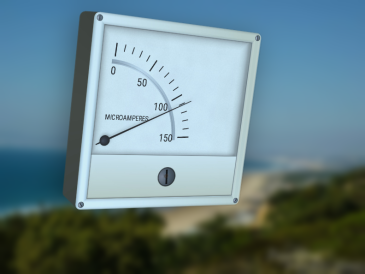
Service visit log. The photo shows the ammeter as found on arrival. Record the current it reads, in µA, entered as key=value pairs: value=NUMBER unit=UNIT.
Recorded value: value=110 unit=µA
